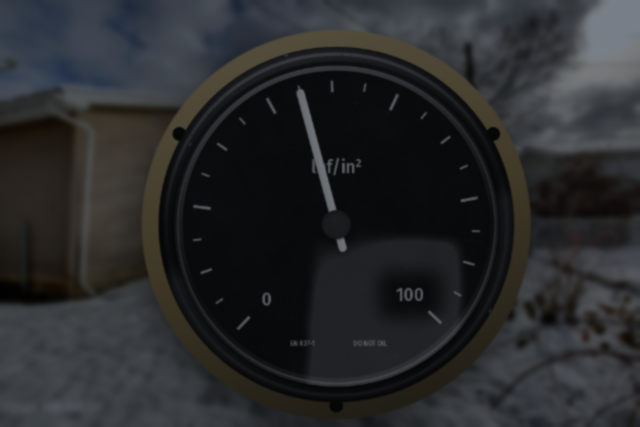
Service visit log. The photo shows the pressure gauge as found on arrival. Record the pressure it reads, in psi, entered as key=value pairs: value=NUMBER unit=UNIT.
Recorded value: value=45 unit=psi
